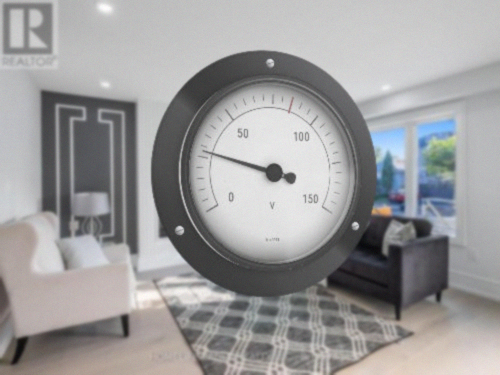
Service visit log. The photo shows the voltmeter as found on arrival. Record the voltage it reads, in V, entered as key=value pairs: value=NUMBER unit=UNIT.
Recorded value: value=27.5 unit=V
